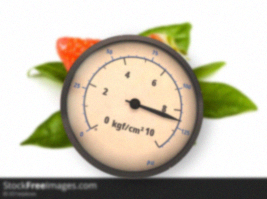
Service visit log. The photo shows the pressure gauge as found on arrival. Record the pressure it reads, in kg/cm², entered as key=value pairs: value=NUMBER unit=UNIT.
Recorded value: value=8.5 unit=kg/cm²
